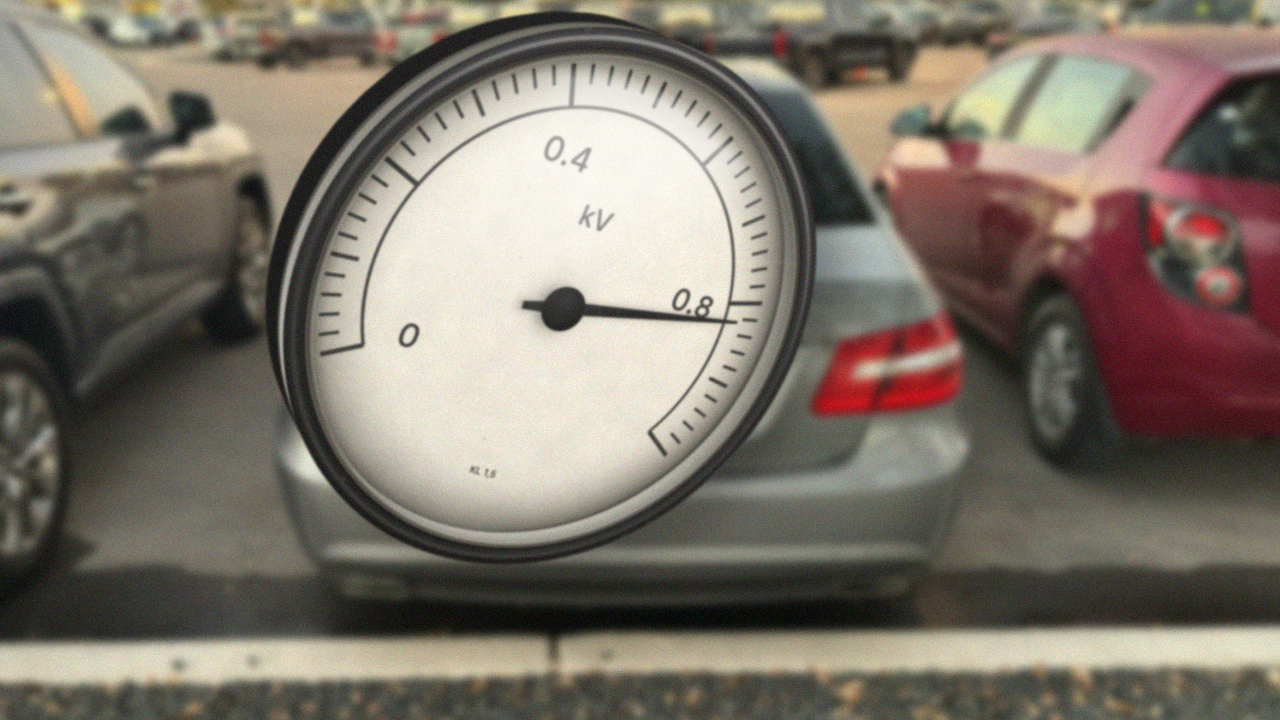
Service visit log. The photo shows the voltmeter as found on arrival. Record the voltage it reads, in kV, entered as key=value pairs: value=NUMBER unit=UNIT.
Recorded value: value=0.82 unit=kV
